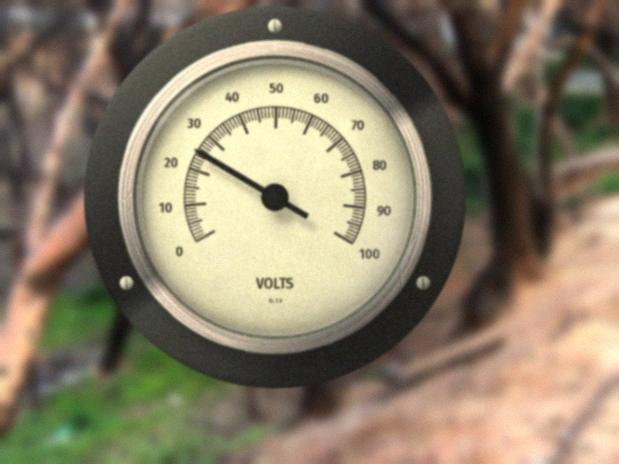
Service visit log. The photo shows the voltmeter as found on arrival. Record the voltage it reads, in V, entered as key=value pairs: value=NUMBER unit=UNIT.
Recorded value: value=25 unit=V
